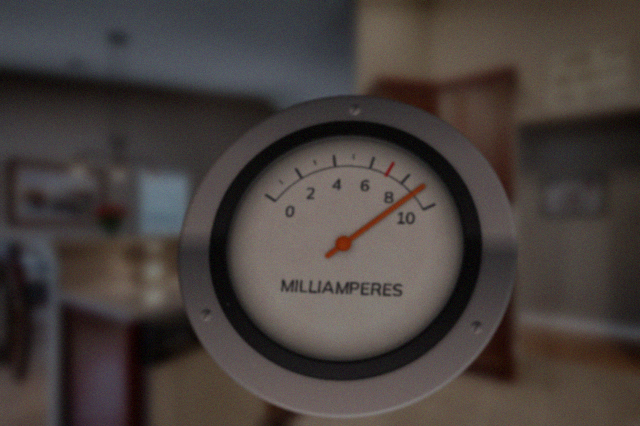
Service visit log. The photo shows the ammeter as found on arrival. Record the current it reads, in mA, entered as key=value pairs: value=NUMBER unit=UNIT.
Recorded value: value=9 unit=mA
